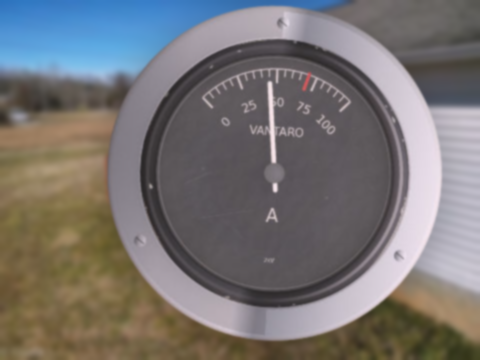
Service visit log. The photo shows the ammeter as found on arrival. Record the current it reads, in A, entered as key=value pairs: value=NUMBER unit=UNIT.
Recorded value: value=45 unit=A
